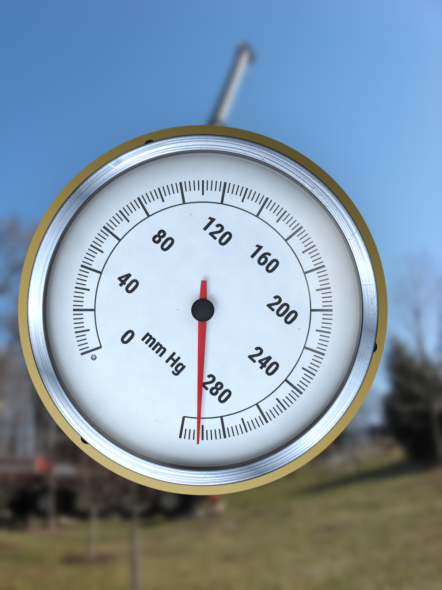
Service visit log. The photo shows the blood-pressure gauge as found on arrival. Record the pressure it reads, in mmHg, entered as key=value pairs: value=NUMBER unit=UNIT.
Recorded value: value=292 unit=mmHg
